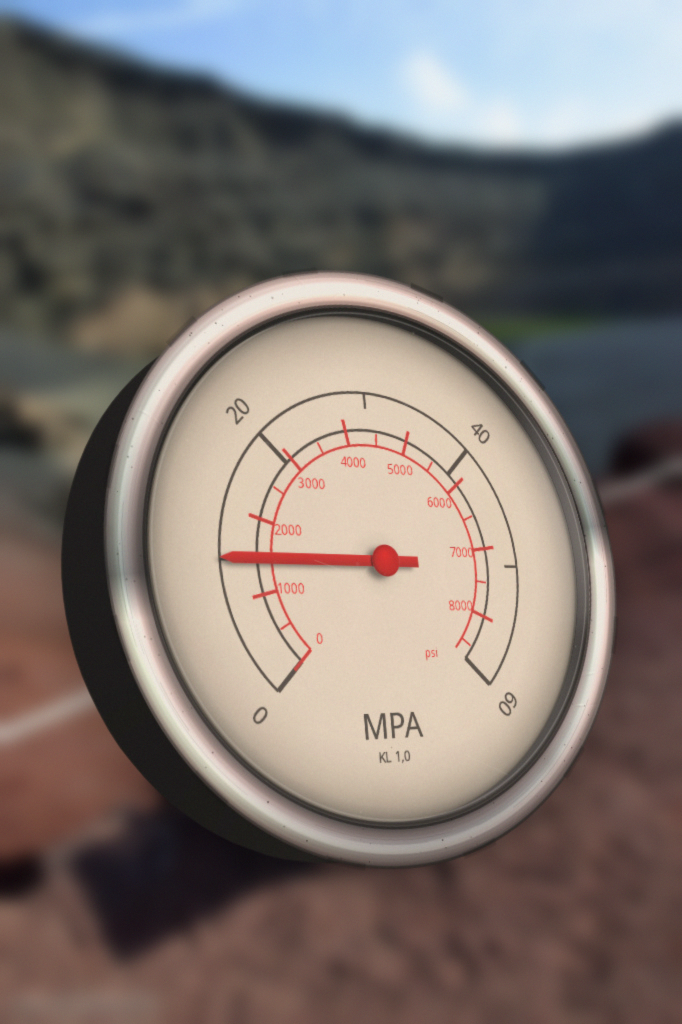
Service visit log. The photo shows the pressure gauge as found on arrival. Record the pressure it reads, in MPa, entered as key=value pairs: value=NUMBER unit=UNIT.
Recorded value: value=10 unit=MPa
